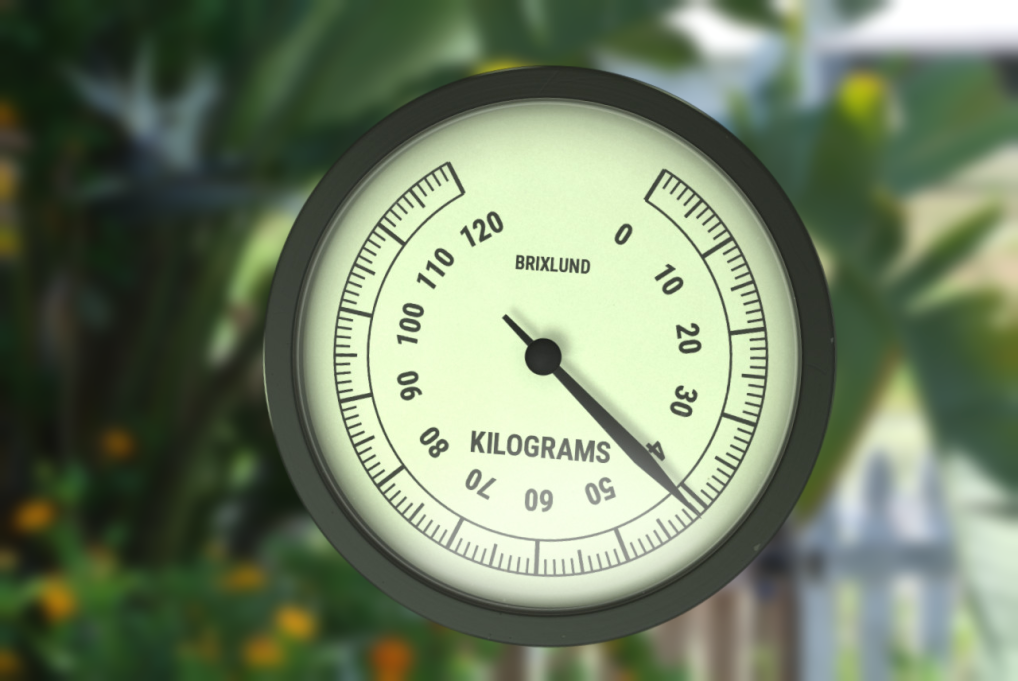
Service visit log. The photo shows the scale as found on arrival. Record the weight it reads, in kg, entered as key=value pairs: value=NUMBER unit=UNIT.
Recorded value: value=41 unit=kg
